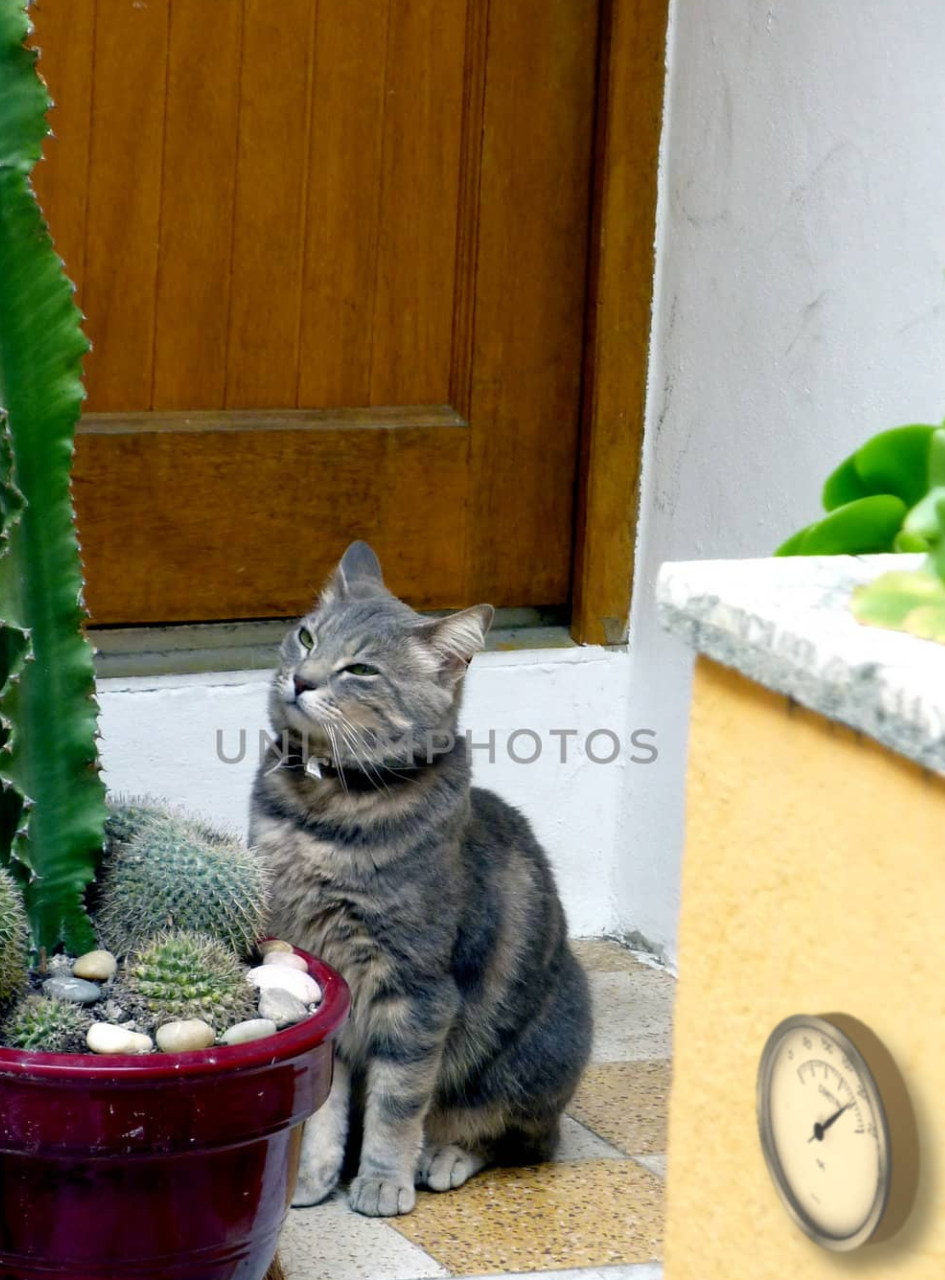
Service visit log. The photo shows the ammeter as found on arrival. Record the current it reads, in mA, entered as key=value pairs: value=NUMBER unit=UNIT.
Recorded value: value=200 unit=mA
